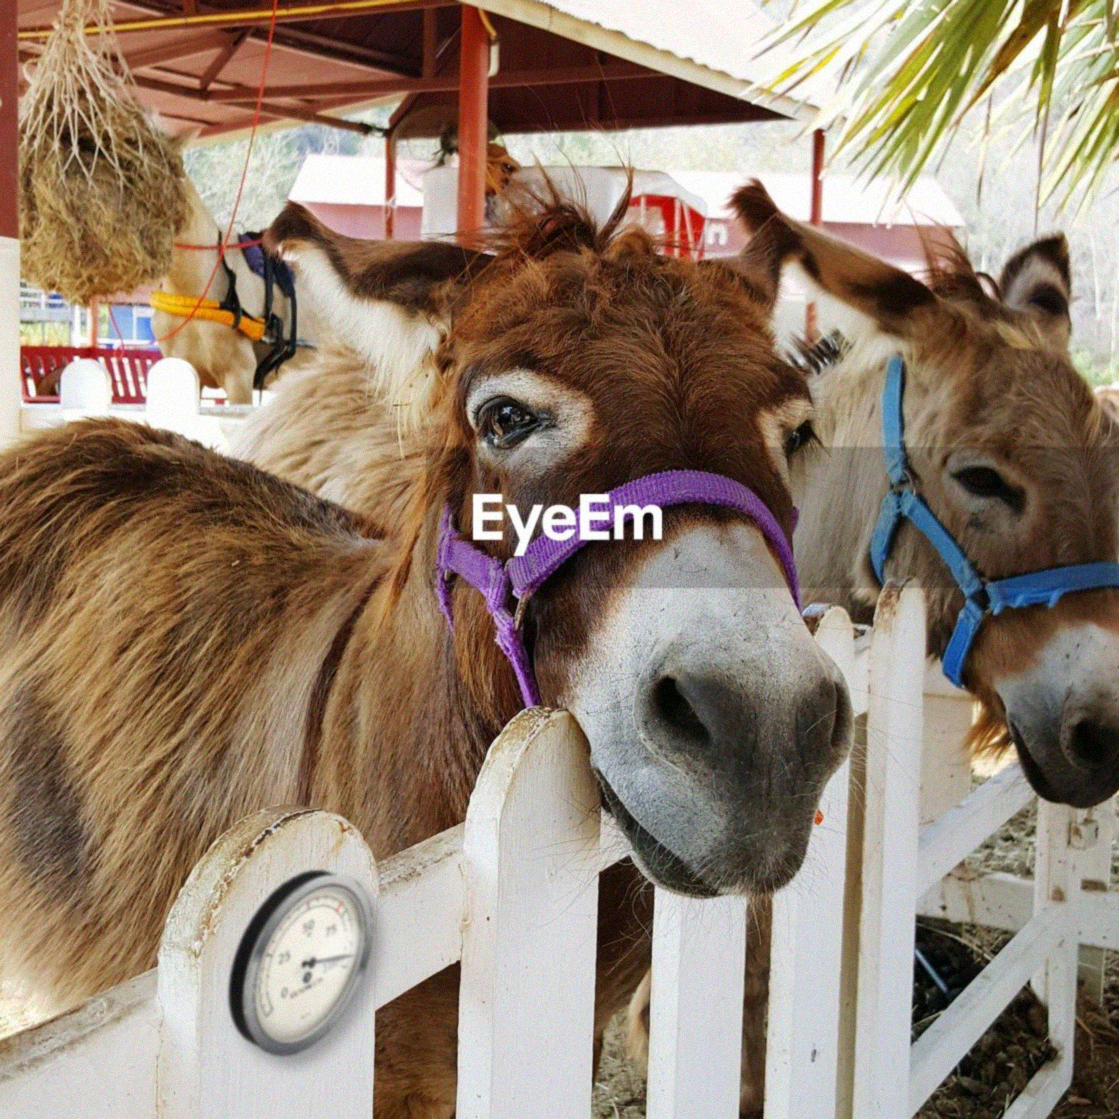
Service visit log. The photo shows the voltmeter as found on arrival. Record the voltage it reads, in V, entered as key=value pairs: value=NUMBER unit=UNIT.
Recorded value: value=95 unit=V
